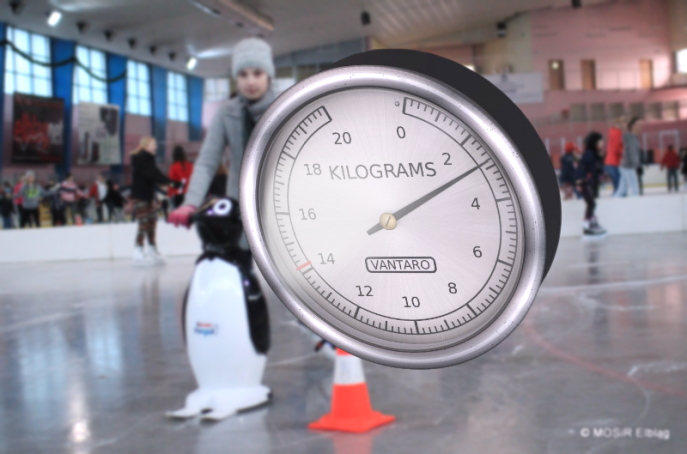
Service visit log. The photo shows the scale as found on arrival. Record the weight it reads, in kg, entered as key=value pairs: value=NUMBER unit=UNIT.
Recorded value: value=2.8 unit=kg
